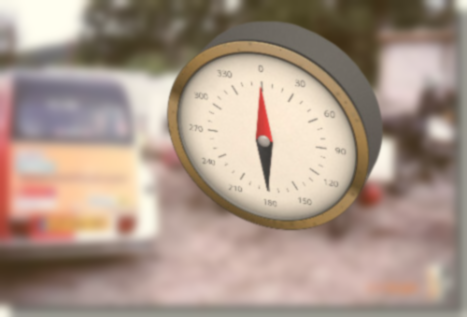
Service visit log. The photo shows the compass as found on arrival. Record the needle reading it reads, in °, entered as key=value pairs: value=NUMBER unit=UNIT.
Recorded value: value=0 unit=°
